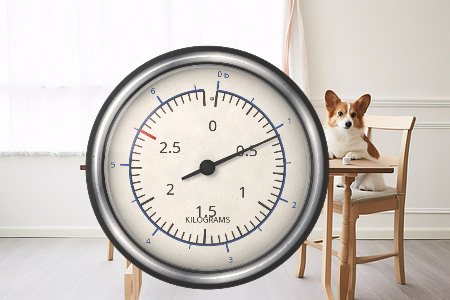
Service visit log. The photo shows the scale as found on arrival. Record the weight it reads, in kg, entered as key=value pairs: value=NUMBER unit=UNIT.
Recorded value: value=0.5 unit=kg
